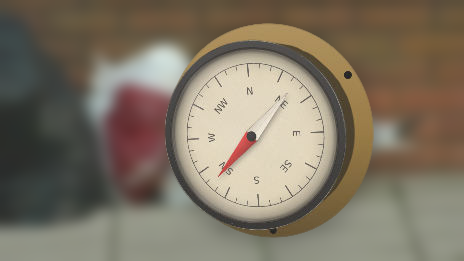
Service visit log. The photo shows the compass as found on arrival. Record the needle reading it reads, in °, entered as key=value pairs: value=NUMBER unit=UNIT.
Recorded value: value=225 unit=°
